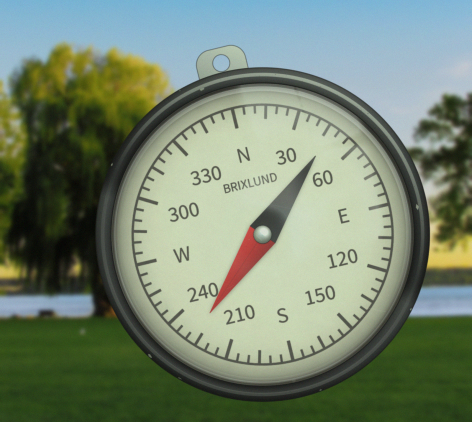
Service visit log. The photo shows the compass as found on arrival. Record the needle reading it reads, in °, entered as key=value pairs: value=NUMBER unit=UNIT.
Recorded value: value=227.5 unit=°
